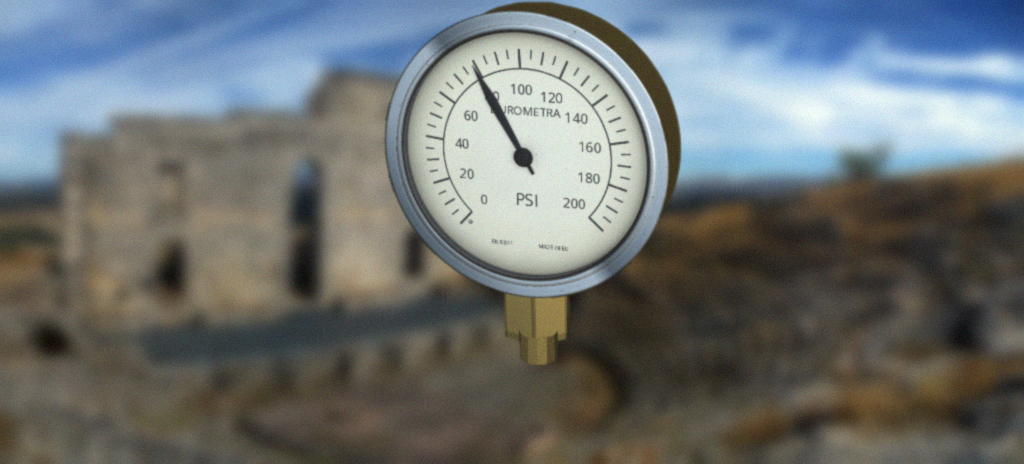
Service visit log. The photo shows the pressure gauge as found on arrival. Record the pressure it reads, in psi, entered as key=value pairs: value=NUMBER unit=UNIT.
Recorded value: value=80 unit=psi
